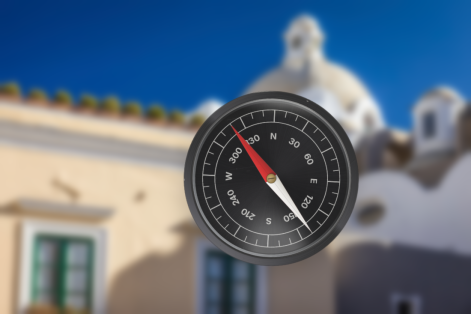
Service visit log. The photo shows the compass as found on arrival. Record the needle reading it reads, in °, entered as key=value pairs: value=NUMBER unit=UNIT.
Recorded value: value=320 unit=°
